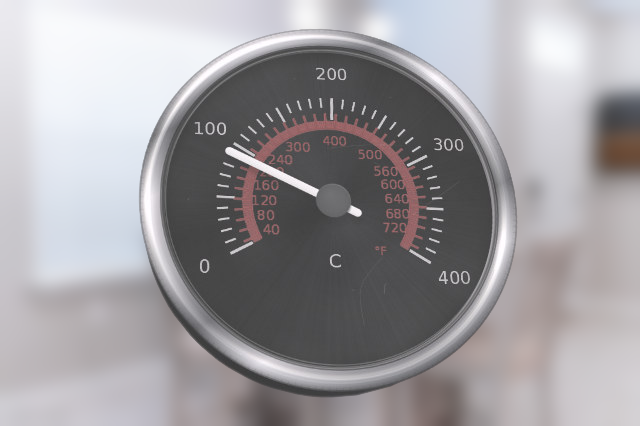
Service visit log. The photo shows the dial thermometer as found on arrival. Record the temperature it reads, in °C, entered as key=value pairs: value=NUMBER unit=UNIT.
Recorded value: value=90 unit=°C
